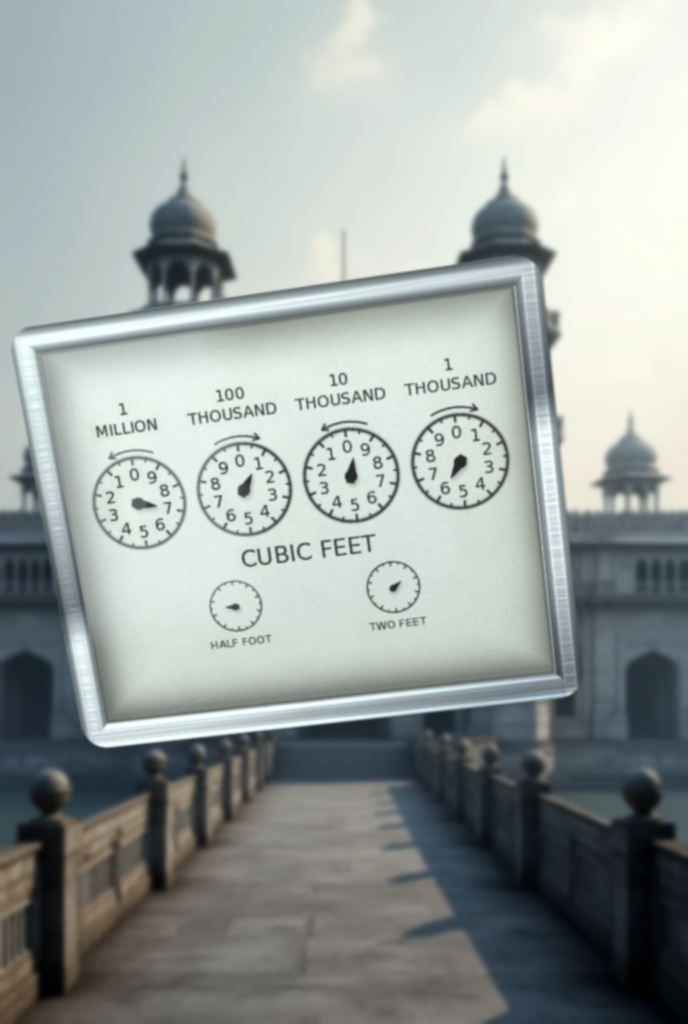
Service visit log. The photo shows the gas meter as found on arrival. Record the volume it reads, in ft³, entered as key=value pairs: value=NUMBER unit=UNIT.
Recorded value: value=709600 unit=ft³
